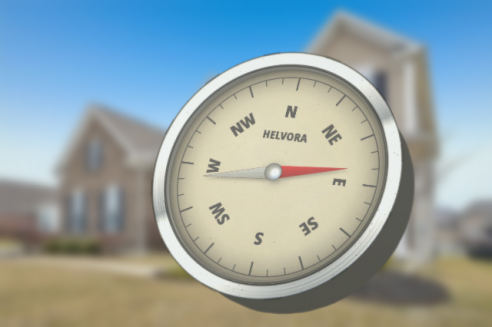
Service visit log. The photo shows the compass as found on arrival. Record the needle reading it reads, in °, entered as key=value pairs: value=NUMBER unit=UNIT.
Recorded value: value=80 unit=°
